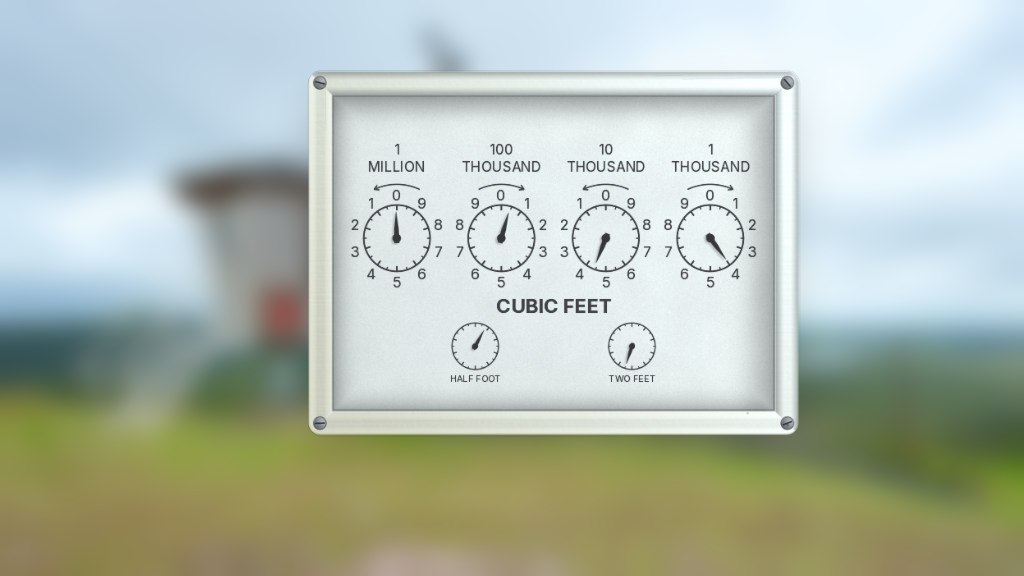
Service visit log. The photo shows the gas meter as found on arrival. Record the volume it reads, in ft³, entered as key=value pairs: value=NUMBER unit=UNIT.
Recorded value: value=4400 unit=ft³
